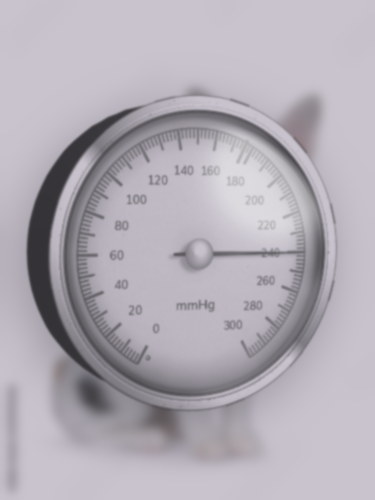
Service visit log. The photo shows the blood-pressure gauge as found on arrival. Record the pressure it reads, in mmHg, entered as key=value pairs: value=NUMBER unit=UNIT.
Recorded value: value=240 unit=mmHg
